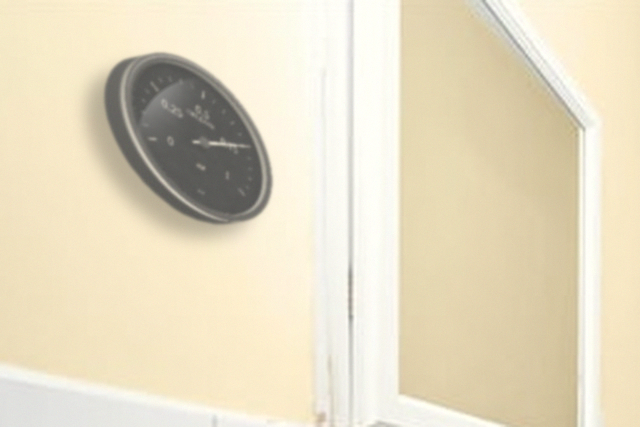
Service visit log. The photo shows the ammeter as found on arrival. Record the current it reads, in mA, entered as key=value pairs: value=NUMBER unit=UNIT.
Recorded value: value=0.75 unit=mA
